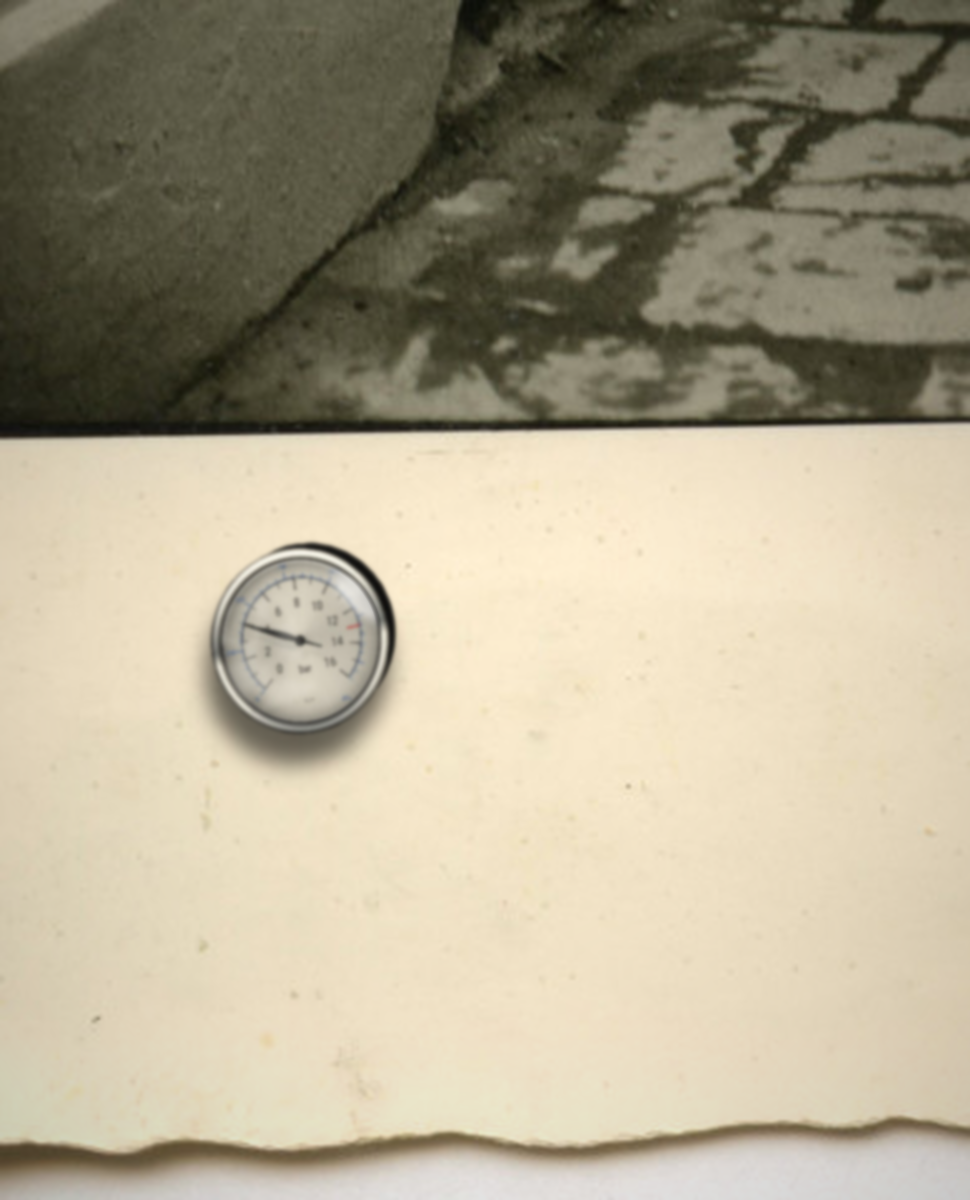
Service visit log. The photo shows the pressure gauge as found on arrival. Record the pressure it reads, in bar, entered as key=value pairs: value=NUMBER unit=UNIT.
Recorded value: value=4 unit=bar
